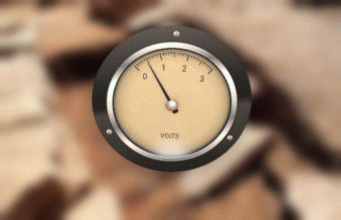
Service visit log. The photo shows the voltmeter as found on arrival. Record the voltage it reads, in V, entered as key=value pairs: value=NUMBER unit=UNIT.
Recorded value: value=0.5 unit=V
